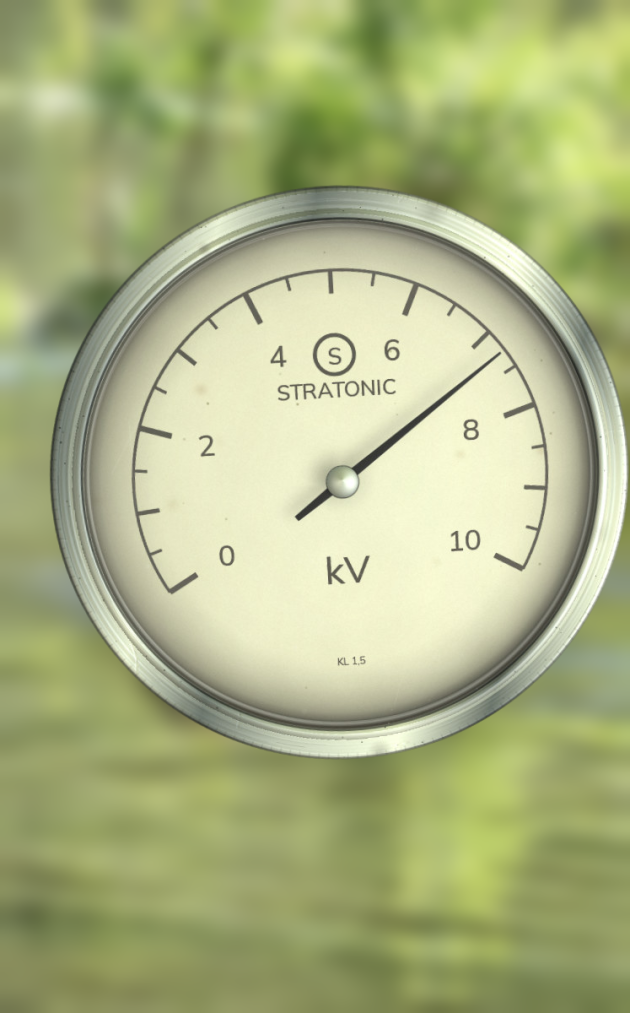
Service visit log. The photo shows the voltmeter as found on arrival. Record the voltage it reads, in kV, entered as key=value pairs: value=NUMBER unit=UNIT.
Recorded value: value=7.25 unit=kV
